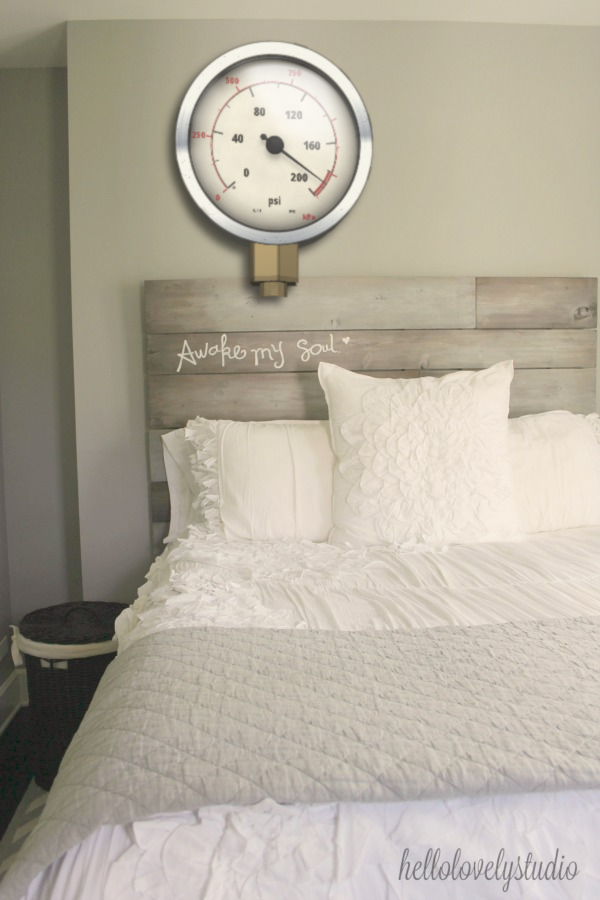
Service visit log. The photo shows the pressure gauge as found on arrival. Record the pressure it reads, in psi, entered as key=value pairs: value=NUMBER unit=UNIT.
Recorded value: value=190 unit=psi
